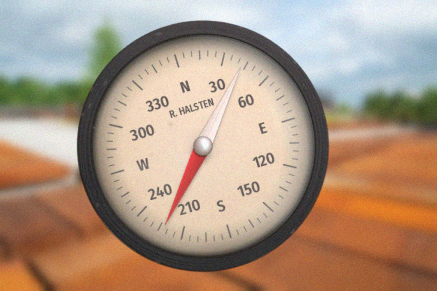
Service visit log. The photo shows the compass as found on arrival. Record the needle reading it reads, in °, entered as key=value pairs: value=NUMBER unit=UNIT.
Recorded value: value=222.5 unit=°
